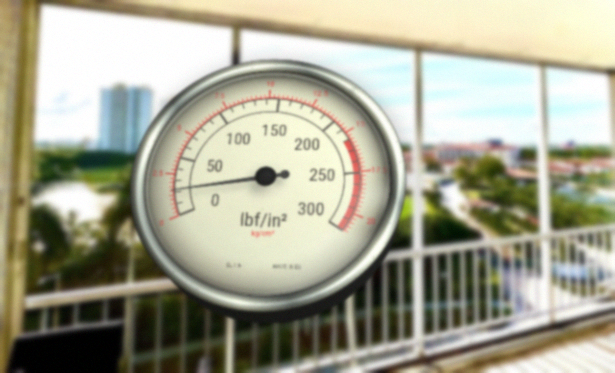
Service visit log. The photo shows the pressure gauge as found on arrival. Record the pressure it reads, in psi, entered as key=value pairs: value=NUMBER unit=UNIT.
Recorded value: value=20 unit=psi
